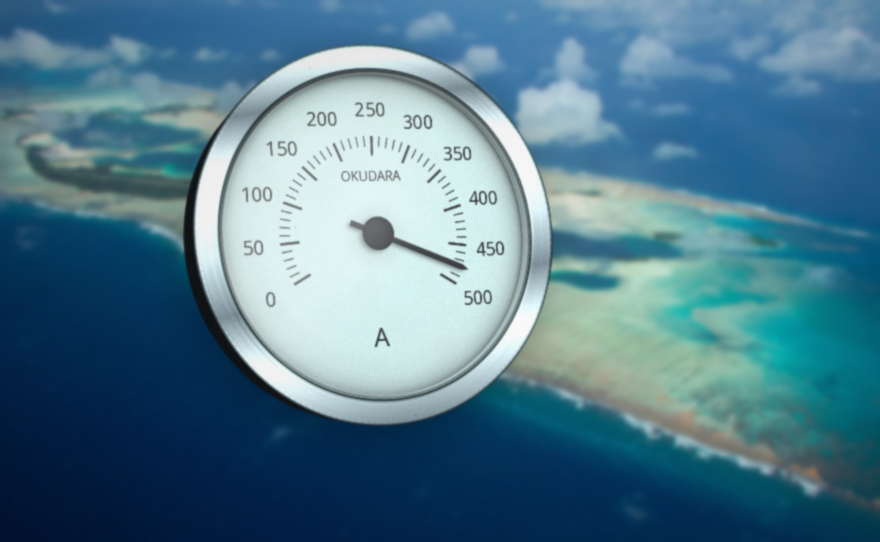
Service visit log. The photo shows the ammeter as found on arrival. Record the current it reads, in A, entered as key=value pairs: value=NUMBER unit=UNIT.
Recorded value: value=480 unit=A
